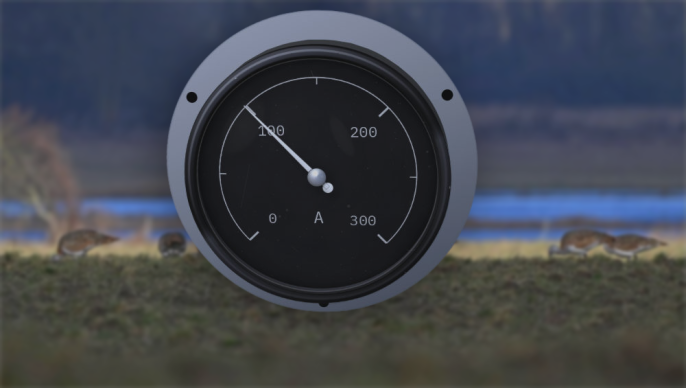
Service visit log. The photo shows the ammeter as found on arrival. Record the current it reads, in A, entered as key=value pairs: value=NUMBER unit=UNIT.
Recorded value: value=100 unit=A
